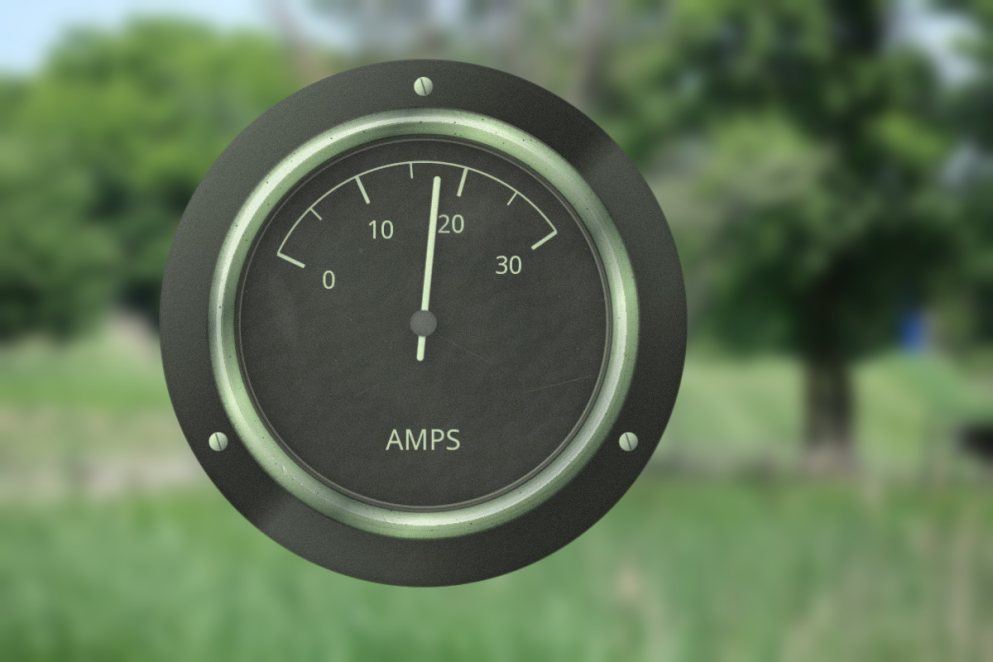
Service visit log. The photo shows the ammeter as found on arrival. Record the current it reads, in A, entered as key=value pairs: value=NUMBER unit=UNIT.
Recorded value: value=17.5 unit=A
